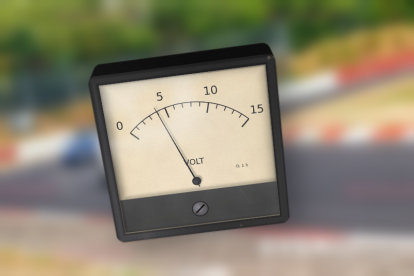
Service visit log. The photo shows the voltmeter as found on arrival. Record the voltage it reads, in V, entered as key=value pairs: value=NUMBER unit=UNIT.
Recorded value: value=4 unit=V
